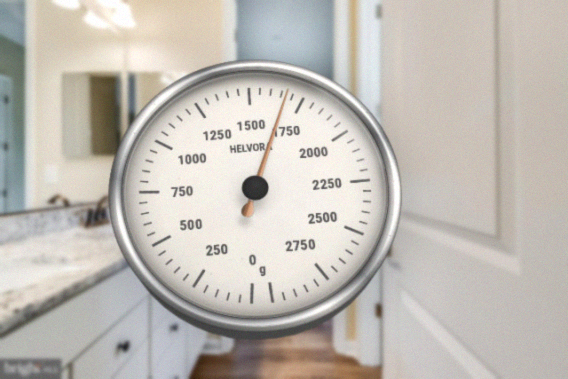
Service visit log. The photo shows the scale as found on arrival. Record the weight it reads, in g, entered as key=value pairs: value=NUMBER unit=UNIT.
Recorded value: value=1675 unit=g
